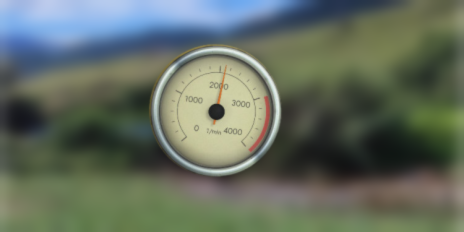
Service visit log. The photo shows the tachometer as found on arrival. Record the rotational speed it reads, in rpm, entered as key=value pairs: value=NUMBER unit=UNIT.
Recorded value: value=2100 unit=rpm
